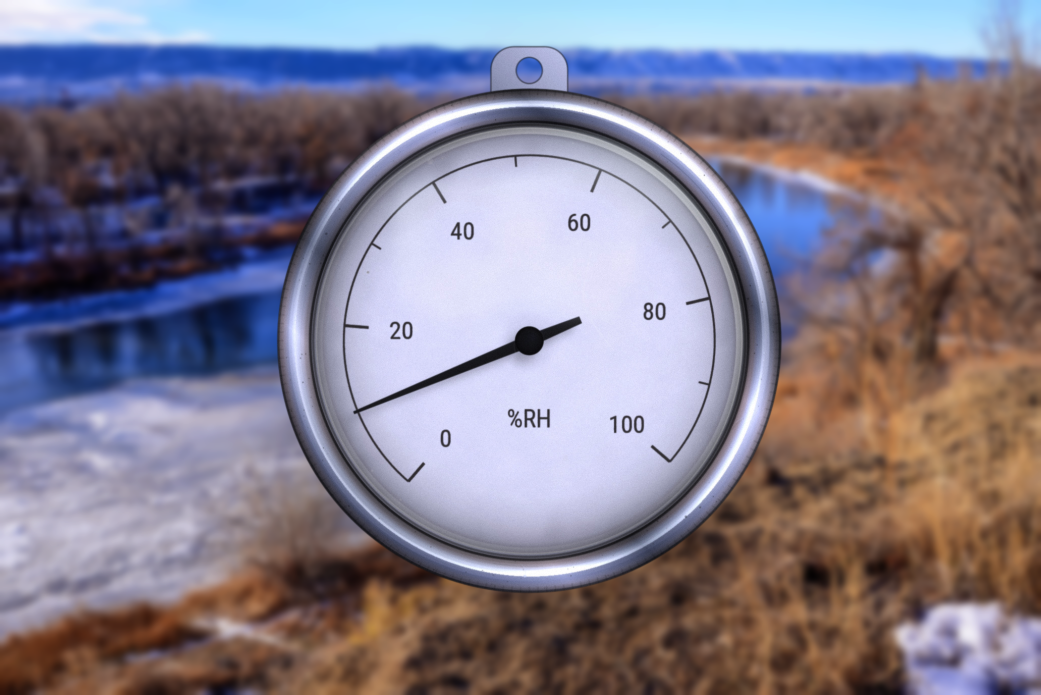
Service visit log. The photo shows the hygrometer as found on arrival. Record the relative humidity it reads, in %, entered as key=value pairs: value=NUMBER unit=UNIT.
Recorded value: value=10 unit=%
